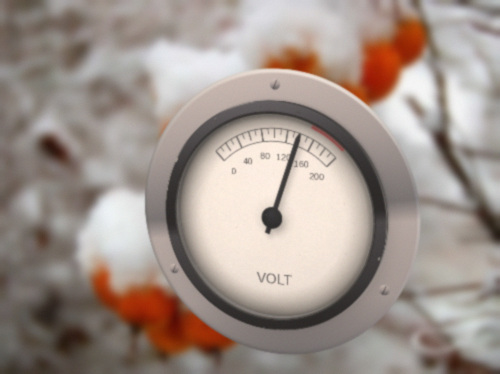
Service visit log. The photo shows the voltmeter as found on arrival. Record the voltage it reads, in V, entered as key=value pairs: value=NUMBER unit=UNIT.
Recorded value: value=140 unit=V
